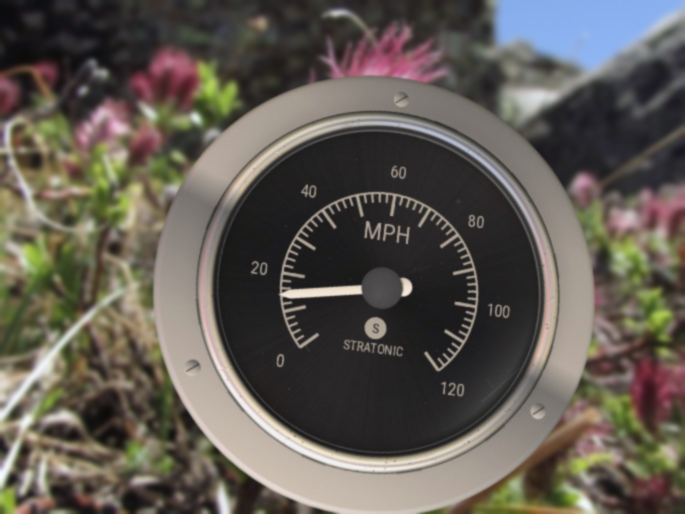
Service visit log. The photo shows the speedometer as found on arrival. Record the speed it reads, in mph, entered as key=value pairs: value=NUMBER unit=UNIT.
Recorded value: value=14 unit=mph
